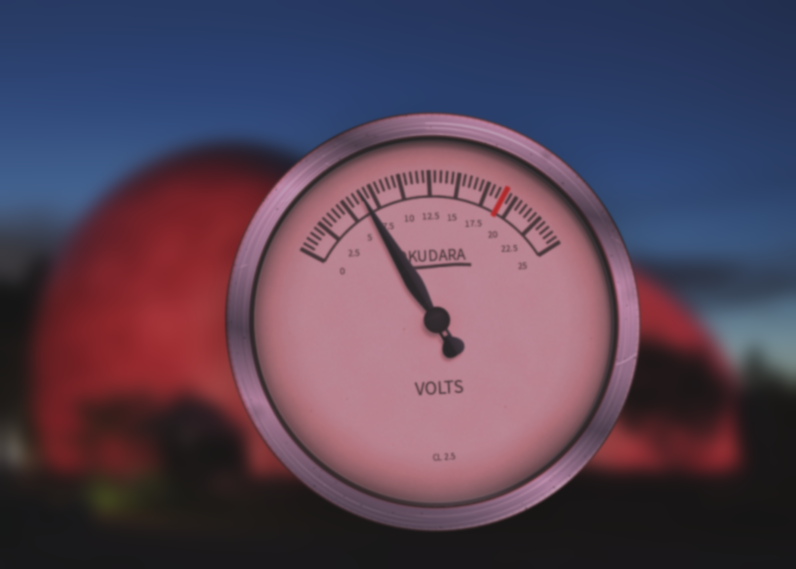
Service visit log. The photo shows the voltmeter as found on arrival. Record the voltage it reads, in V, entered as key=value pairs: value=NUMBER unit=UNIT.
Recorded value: value=6.5 unit=V
